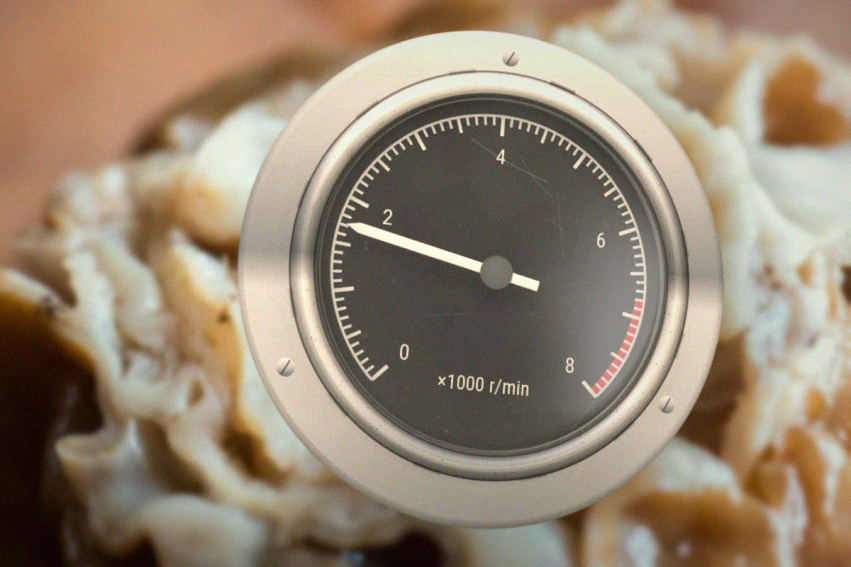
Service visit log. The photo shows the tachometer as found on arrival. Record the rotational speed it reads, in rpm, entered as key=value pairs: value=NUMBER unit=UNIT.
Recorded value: value=1700 unit=rpm
